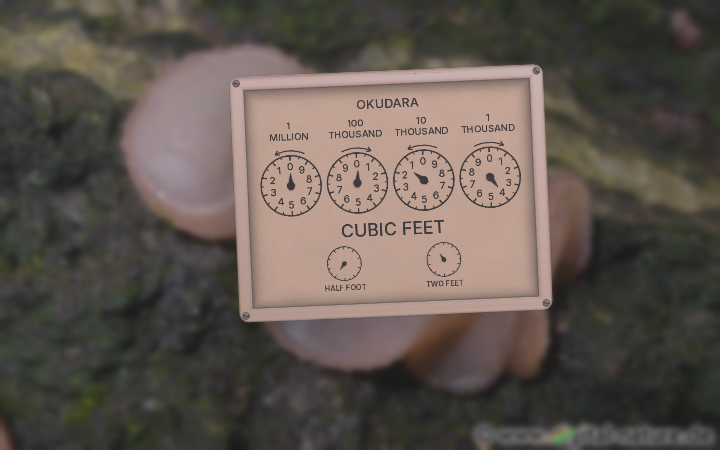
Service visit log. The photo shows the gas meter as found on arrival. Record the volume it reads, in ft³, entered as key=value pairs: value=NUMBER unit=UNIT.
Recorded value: value=1400 unit=ft³
